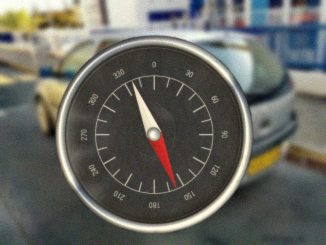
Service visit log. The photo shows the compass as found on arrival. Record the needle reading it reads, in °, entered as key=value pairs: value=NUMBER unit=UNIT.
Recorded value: value=157.5 unit=°
